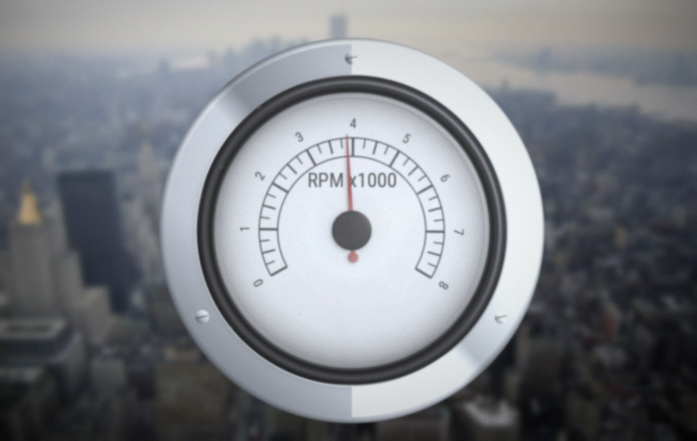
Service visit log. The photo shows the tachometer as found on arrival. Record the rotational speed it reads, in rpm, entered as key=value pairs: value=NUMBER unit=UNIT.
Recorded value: value=3875 unit=rpm
